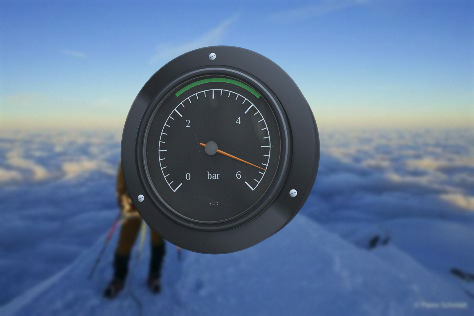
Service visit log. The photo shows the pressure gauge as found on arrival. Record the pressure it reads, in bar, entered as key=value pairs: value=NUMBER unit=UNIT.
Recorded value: value=5.5 unit=bar
